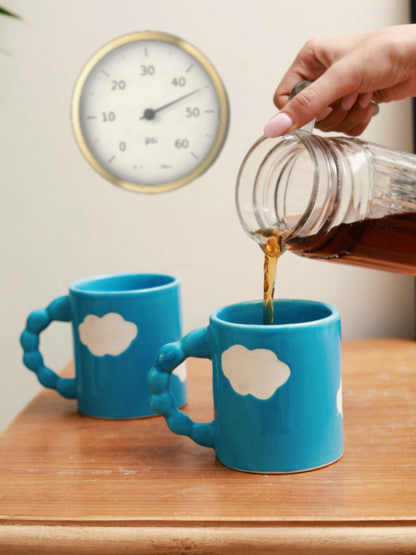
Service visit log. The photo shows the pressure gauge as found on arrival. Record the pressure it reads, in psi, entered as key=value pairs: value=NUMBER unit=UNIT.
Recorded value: value=45 unit=psi
